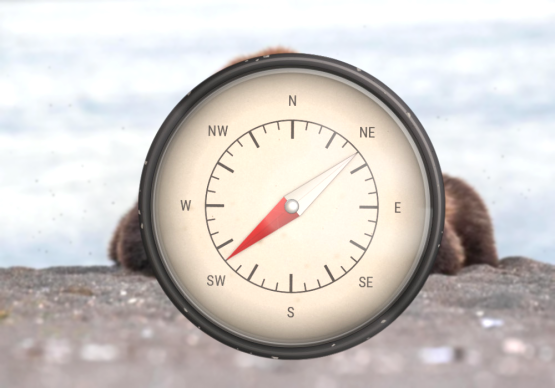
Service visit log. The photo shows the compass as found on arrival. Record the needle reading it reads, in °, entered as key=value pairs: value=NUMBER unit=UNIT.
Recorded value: value=230 unit=°
